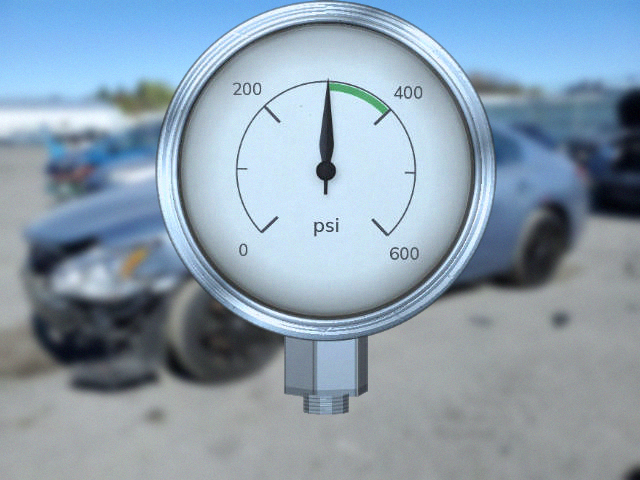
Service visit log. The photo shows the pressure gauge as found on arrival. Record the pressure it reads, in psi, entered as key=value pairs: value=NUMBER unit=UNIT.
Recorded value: value=300 unit=psi
